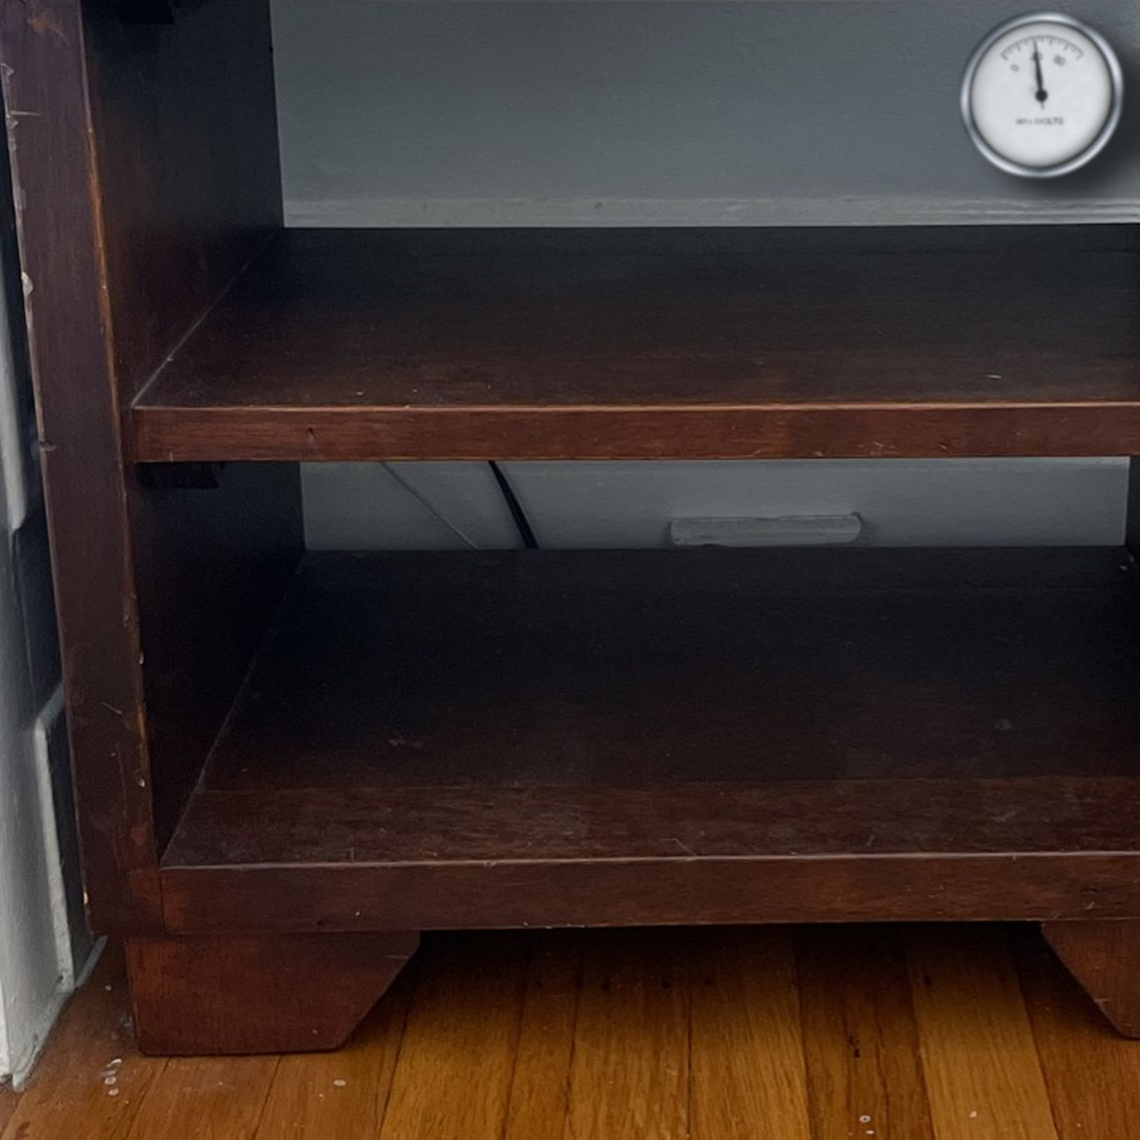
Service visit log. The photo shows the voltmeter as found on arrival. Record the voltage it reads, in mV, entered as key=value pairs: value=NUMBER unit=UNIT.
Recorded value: value=40 unit=mV
